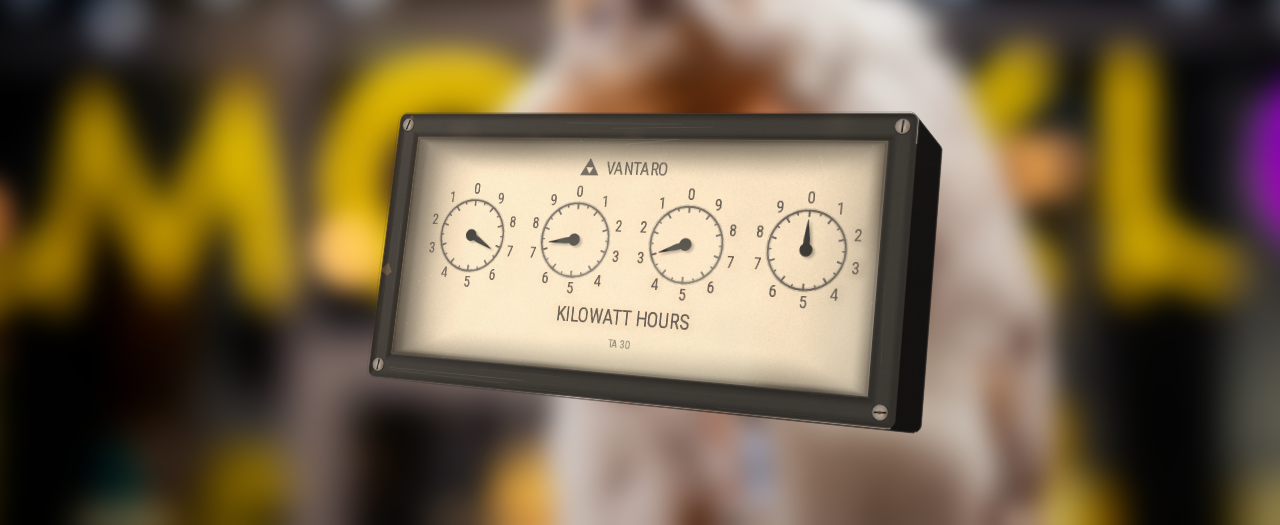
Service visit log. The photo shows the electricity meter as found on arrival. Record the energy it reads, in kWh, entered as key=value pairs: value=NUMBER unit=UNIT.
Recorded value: value=6730 unit=kWh
